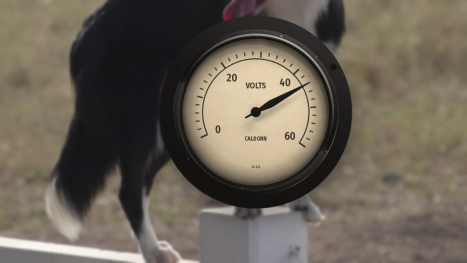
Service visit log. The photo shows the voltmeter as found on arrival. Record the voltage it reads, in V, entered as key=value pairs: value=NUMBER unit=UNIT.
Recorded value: value=44 unit=V
